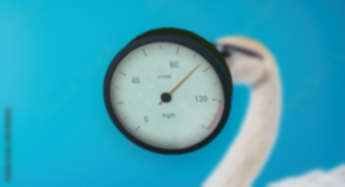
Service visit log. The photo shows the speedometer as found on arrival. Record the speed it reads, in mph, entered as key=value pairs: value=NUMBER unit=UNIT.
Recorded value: value=95 unit=mph
